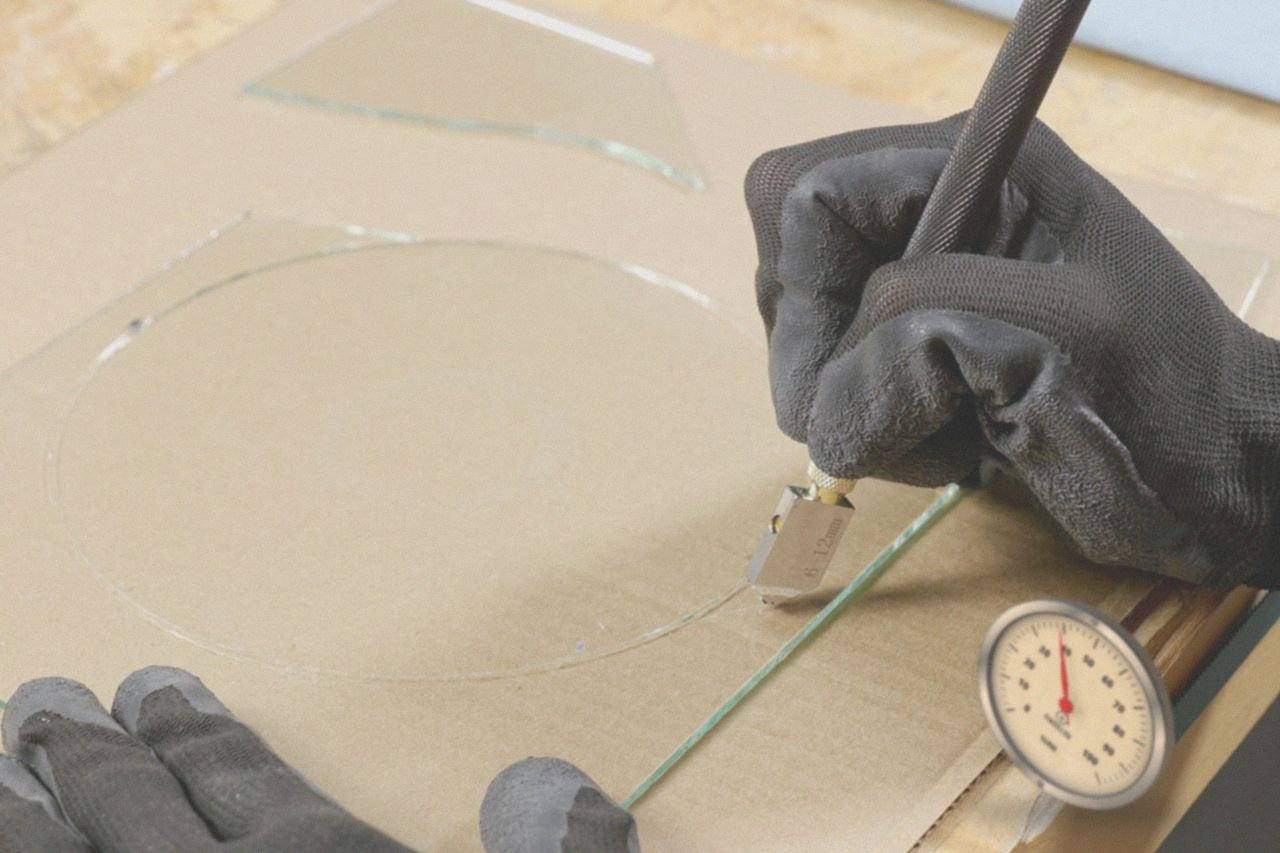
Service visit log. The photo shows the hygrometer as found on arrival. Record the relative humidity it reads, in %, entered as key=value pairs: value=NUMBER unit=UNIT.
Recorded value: value=40 unit=%
